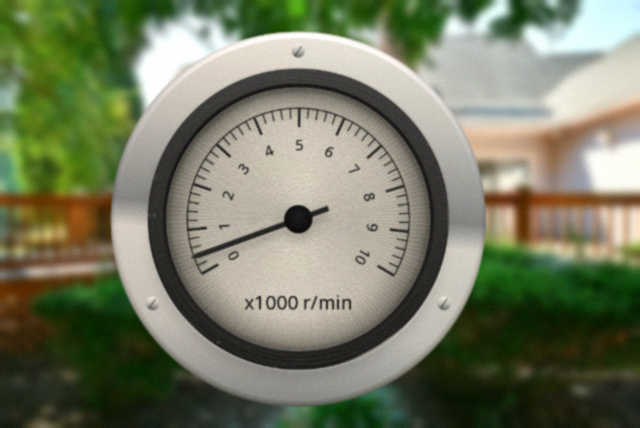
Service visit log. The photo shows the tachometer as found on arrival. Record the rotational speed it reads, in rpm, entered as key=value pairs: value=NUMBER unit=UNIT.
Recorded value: value=400 unit=rpm
